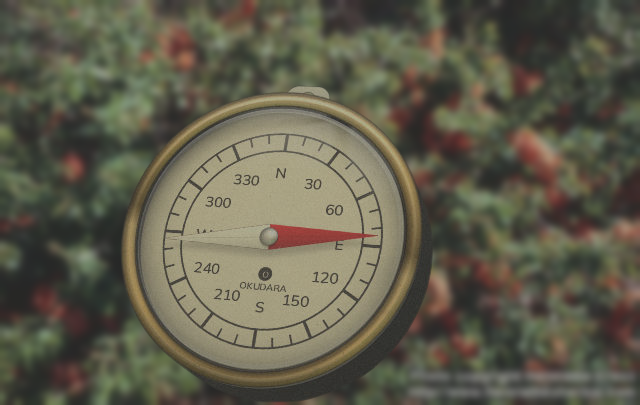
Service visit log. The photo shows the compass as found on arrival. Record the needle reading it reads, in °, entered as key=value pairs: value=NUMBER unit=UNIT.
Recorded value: value=85 unit=°
